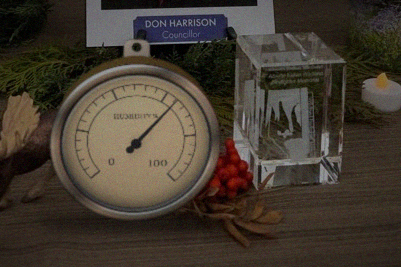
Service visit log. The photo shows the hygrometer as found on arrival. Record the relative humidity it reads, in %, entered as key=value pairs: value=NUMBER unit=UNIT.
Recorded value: value=64 unit=%
